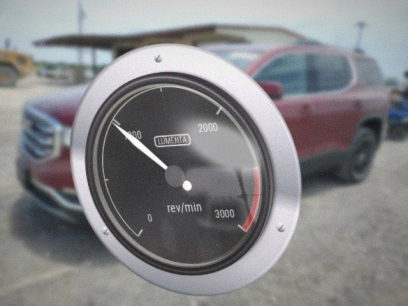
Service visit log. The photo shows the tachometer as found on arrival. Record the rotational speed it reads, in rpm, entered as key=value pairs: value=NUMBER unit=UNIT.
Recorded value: value=1000 unit=rpm
